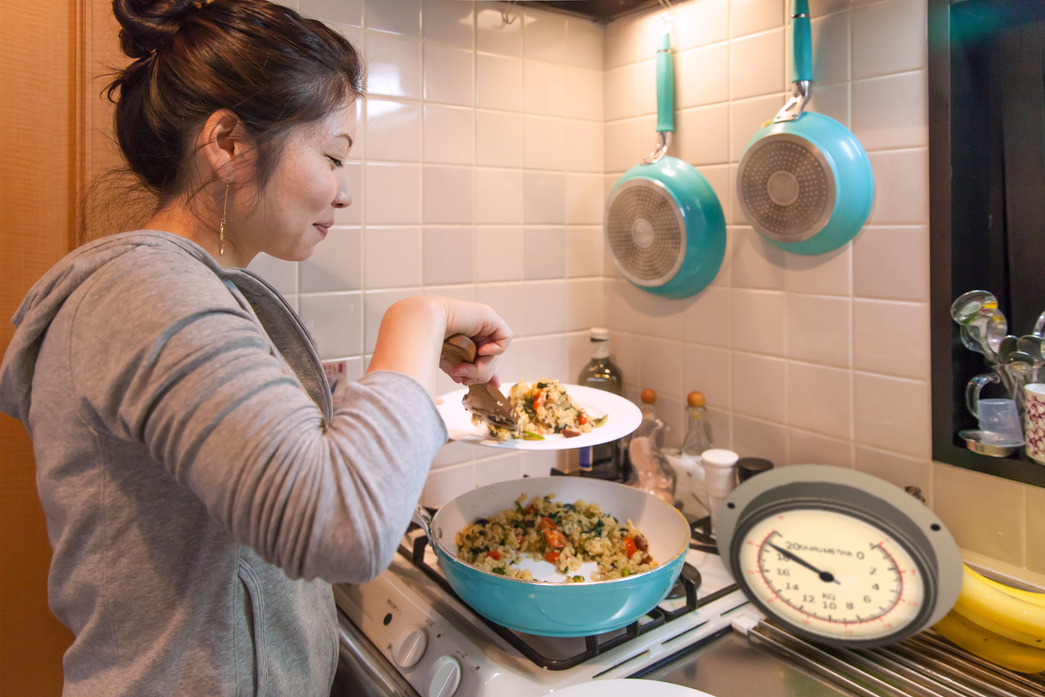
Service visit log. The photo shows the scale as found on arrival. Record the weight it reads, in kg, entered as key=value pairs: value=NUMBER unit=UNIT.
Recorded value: value=19 unit=kg
